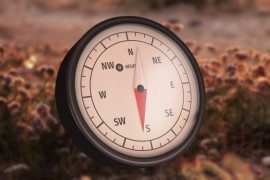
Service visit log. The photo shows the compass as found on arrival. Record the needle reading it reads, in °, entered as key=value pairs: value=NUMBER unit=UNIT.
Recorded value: value=190 unit=°
